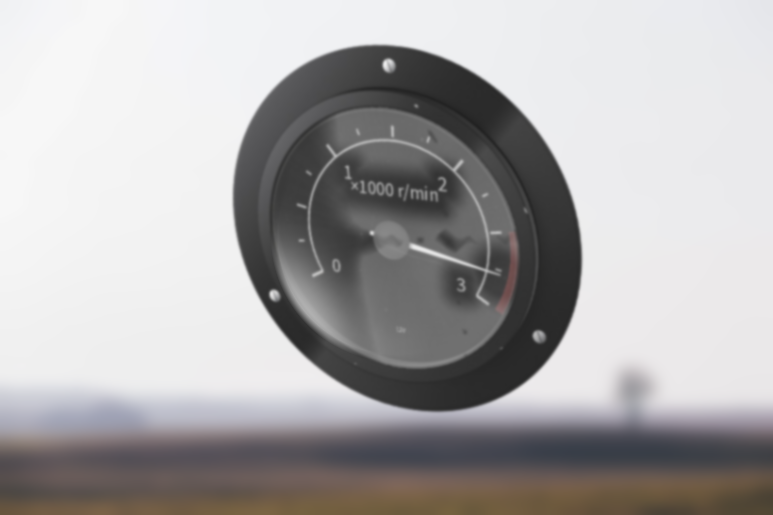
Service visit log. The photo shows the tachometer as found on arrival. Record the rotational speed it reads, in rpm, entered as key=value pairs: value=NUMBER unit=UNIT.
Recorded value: value=2750 unit=rpm
